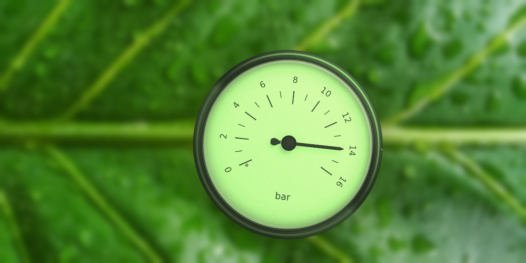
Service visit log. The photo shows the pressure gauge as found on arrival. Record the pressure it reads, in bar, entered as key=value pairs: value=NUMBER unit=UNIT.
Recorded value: value=14 unit=bar
